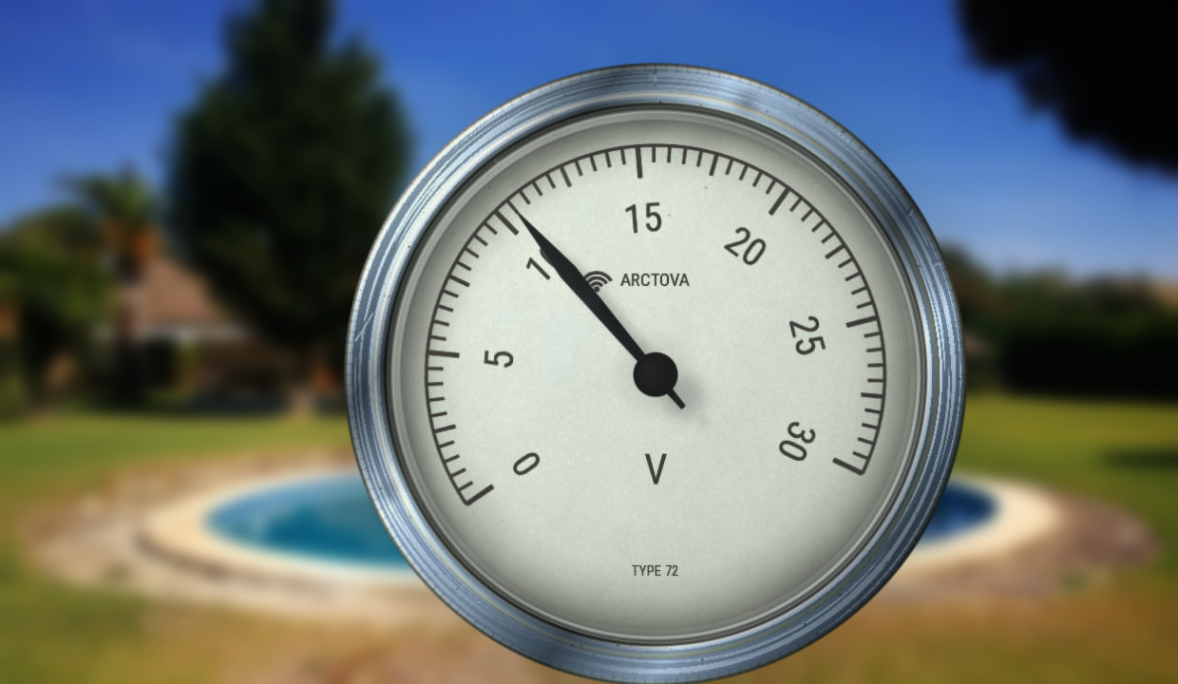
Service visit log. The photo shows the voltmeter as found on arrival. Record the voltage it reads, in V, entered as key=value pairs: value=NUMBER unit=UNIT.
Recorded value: value=10.5 unit=V
